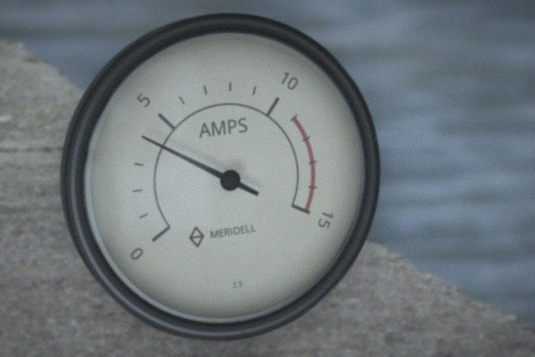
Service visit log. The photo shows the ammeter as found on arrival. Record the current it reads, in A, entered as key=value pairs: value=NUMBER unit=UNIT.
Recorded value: value=4 unit=A
